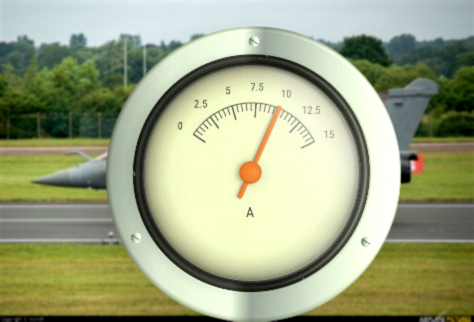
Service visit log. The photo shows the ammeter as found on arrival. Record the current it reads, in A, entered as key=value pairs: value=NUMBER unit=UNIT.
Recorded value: value=10 unit=A
